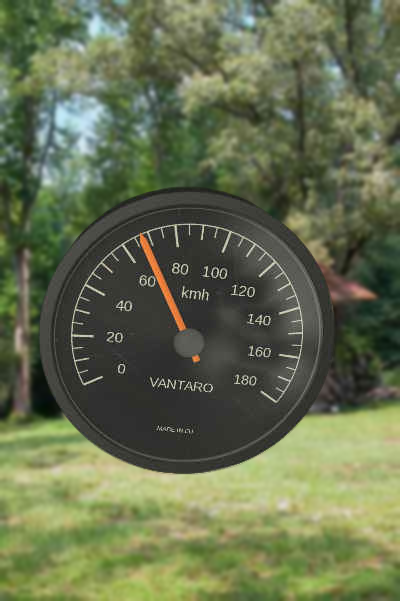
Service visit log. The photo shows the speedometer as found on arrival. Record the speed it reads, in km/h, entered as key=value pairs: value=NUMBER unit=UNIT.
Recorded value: value=67.5 unit=km/h
